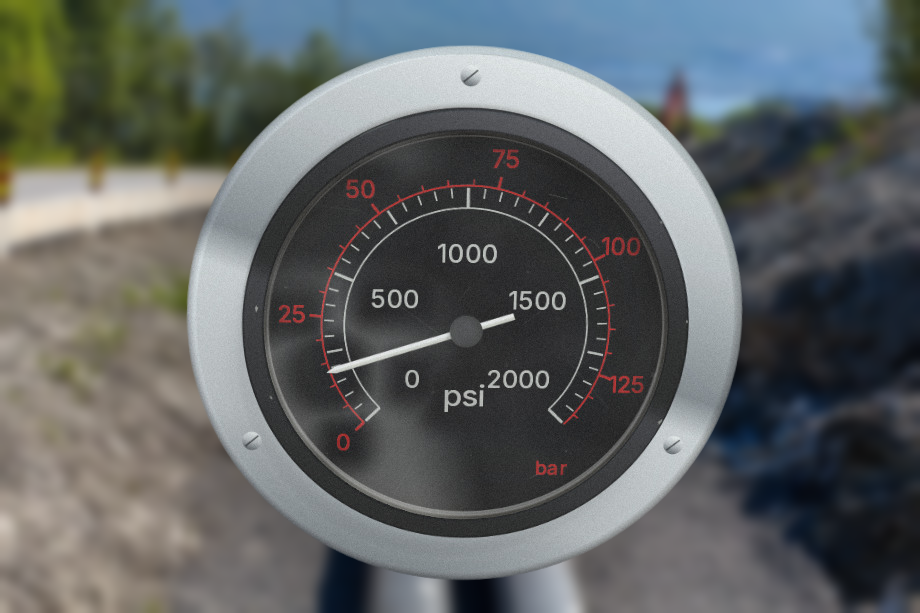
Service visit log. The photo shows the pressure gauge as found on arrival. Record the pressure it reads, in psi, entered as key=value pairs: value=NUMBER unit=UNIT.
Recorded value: value=200 unit=psi
